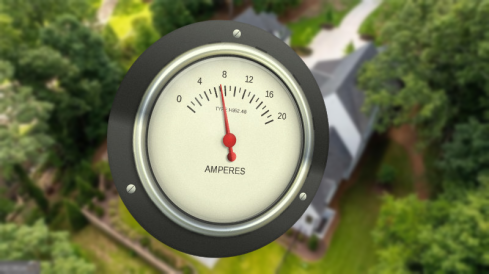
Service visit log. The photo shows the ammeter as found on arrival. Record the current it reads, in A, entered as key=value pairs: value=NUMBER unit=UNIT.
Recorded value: value=7 unit=A
